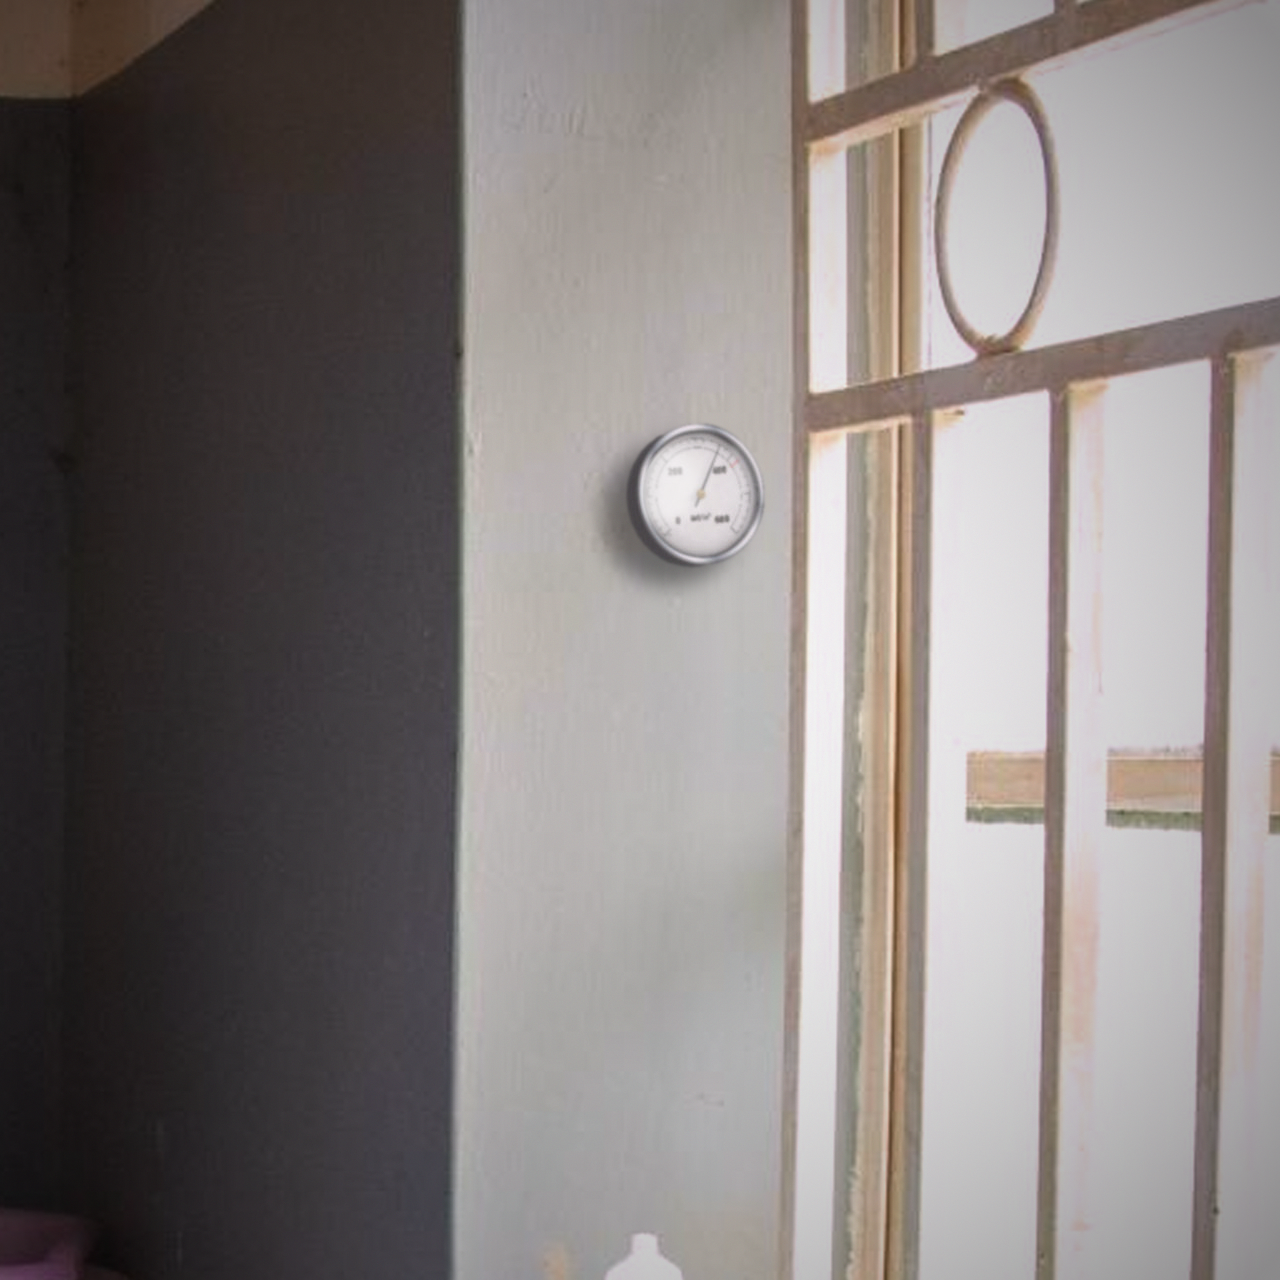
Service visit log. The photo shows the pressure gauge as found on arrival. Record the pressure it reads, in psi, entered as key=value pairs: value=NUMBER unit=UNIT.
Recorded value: value=360 unit=psi
